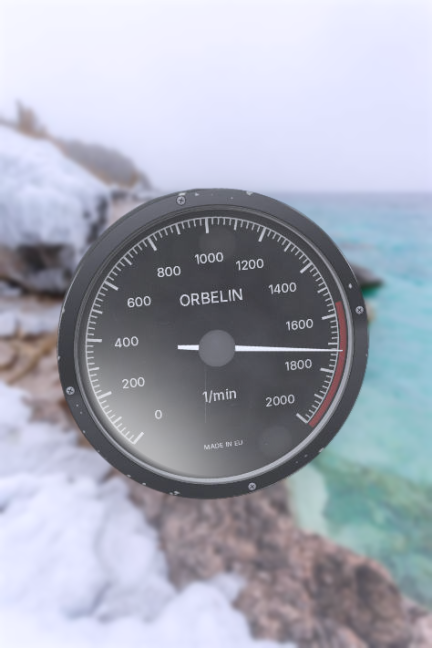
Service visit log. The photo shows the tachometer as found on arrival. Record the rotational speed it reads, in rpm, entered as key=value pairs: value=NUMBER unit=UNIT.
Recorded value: value=1720 unit=rpm
